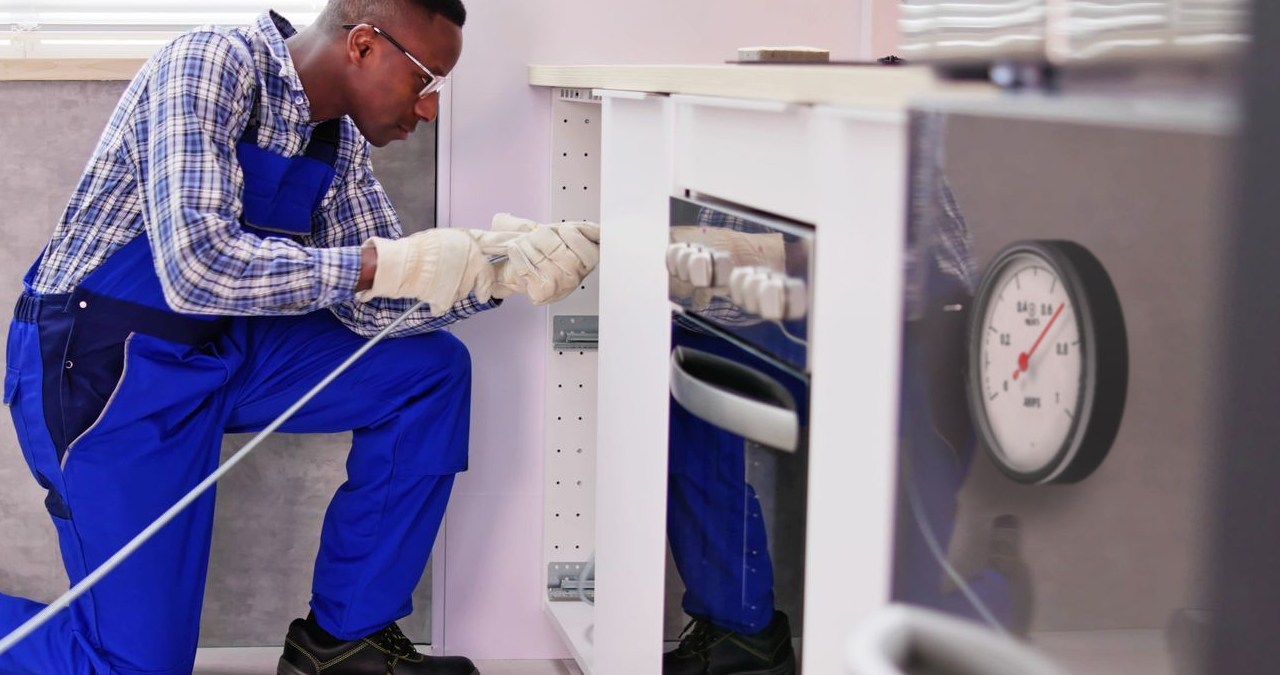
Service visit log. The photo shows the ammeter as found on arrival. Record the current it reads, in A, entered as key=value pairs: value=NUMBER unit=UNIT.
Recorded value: value=0.7 unit=A
